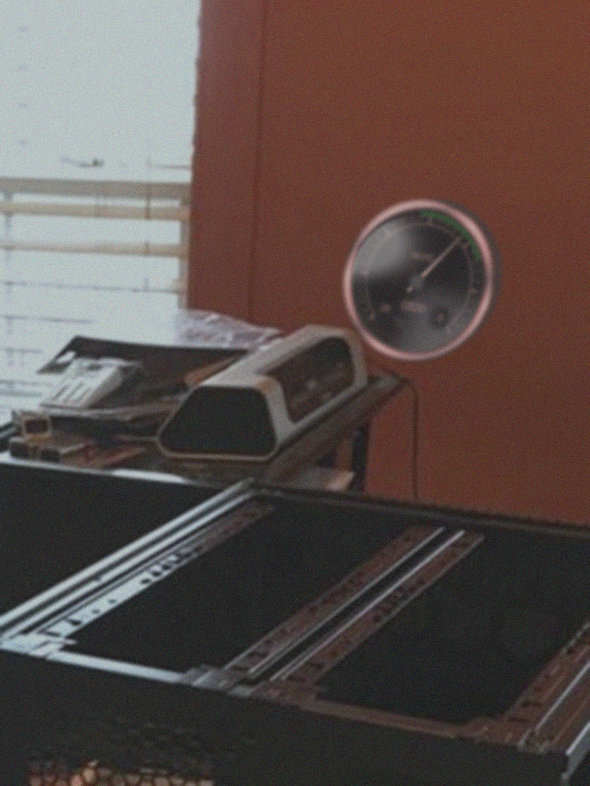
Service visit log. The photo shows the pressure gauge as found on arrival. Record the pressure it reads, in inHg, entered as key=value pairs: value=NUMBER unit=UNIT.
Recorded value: value=-11 unit=inHg
